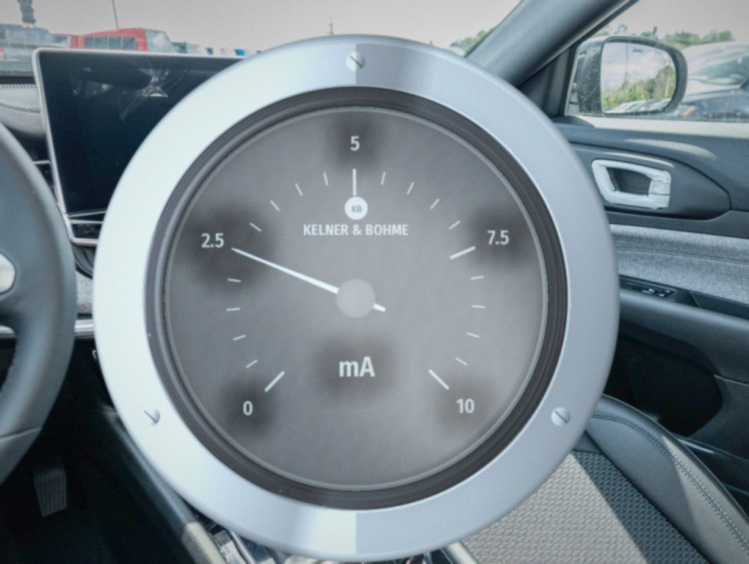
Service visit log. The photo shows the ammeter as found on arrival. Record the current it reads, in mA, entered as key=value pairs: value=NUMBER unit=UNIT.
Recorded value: value=2.5 unit=mA
